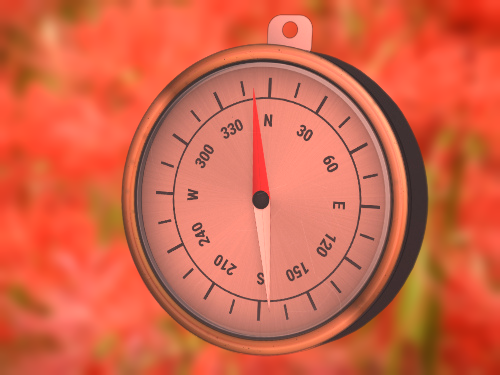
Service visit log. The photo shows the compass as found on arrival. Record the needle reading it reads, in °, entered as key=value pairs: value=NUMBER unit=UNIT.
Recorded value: value=352.5 unit=°
